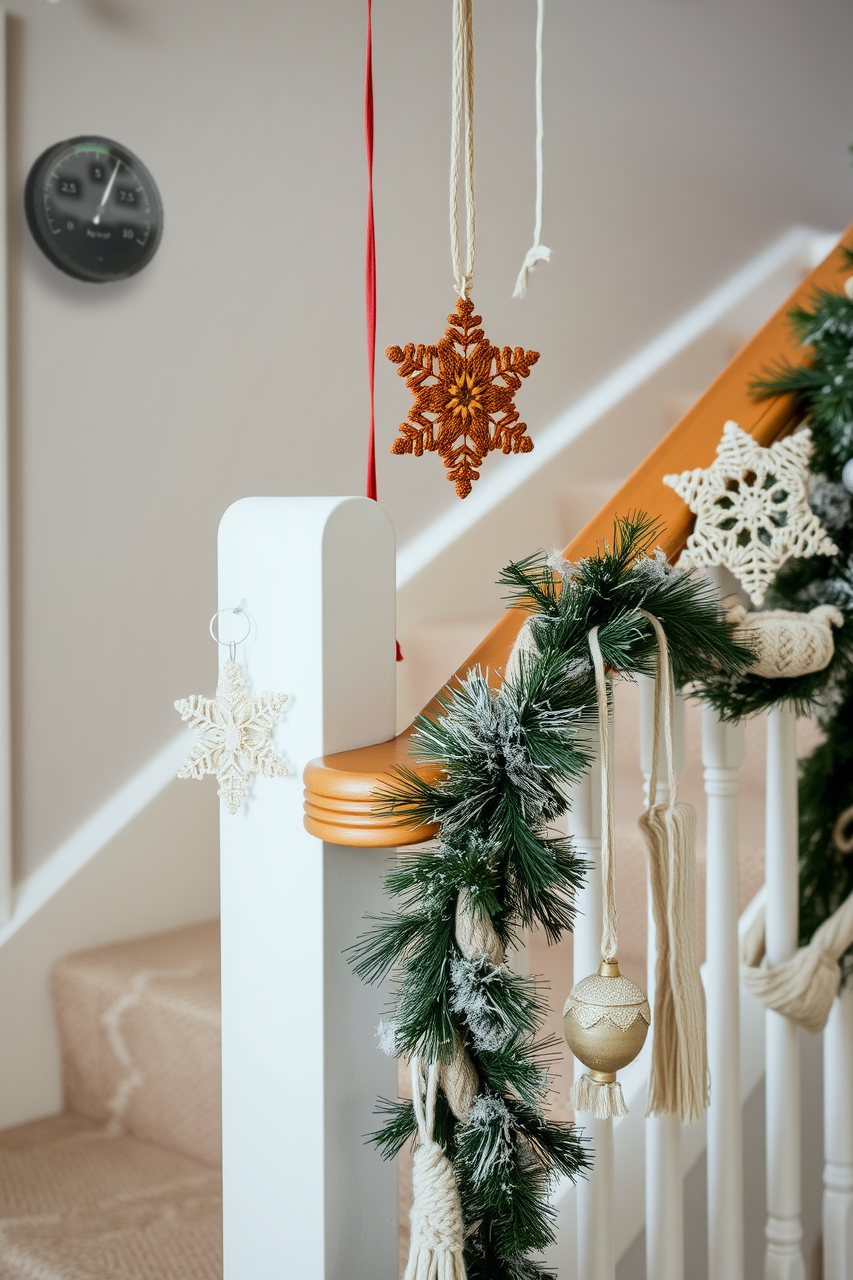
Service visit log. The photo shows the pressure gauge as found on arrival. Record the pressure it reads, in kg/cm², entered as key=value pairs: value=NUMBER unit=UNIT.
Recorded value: value=6 unit=kg/cm²
